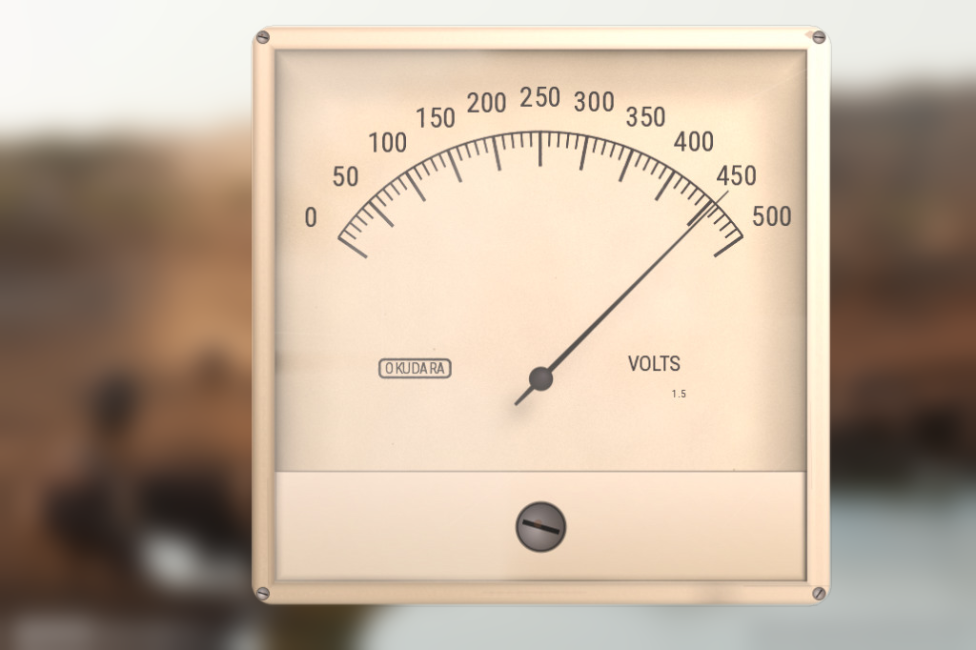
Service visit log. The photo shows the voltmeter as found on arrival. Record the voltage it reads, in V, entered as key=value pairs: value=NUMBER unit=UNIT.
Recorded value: value=455 unit=V
